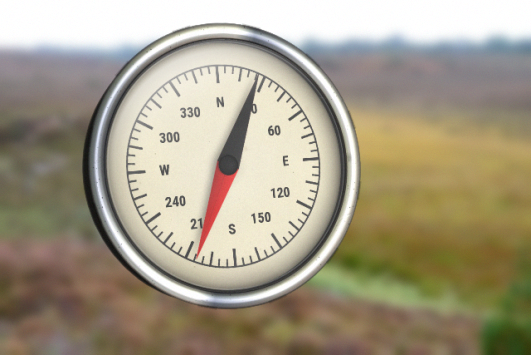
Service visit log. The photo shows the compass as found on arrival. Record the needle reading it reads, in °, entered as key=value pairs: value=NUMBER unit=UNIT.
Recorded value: value=205 unit=°
